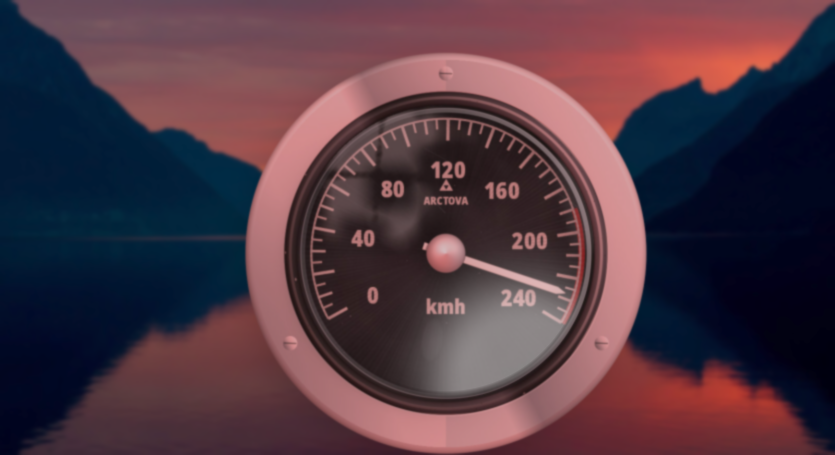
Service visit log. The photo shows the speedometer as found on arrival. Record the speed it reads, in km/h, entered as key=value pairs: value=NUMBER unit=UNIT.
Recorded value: value=227.5 unit=km/h
